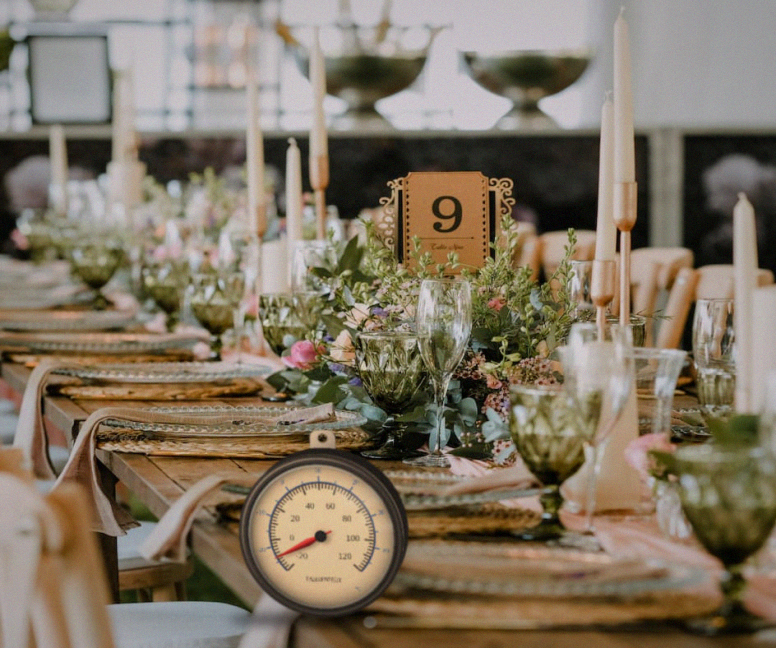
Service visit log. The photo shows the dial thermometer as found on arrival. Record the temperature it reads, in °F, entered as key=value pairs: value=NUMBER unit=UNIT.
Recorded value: value=-10 unit=°F
